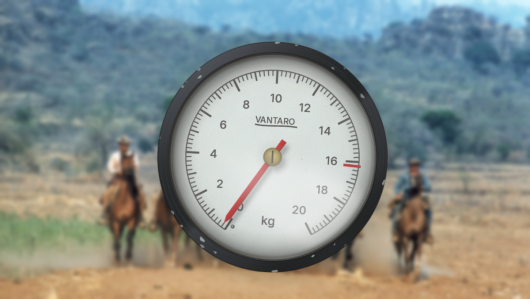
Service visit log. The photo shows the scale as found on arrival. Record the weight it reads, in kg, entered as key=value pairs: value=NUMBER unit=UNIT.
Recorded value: value=0.2 unit=kg
